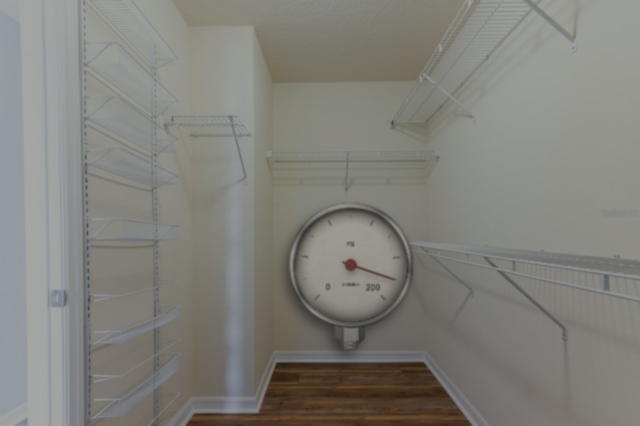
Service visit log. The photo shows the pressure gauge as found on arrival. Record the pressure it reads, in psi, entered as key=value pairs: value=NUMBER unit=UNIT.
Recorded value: value=180 unit=psi
